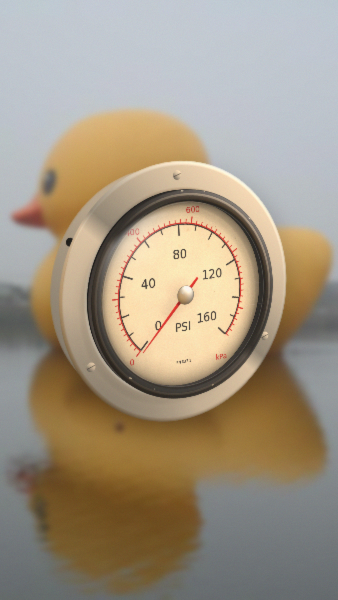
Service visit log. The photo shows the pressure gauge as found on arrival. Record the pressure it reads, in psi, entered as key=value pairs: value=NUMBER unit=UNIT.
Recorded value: value=0 unit=psi
